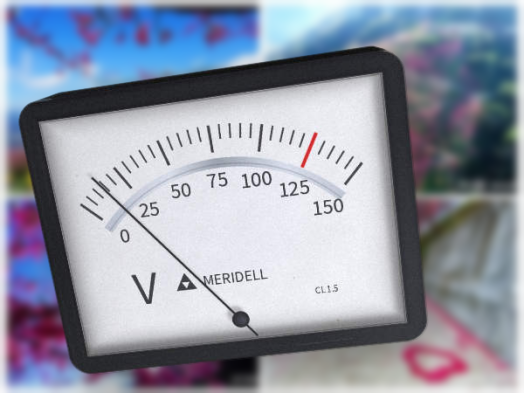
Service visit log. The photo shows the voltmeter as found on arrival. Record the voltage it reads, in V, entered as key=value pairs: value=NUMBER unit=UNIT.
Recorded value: value=15 unit=V
